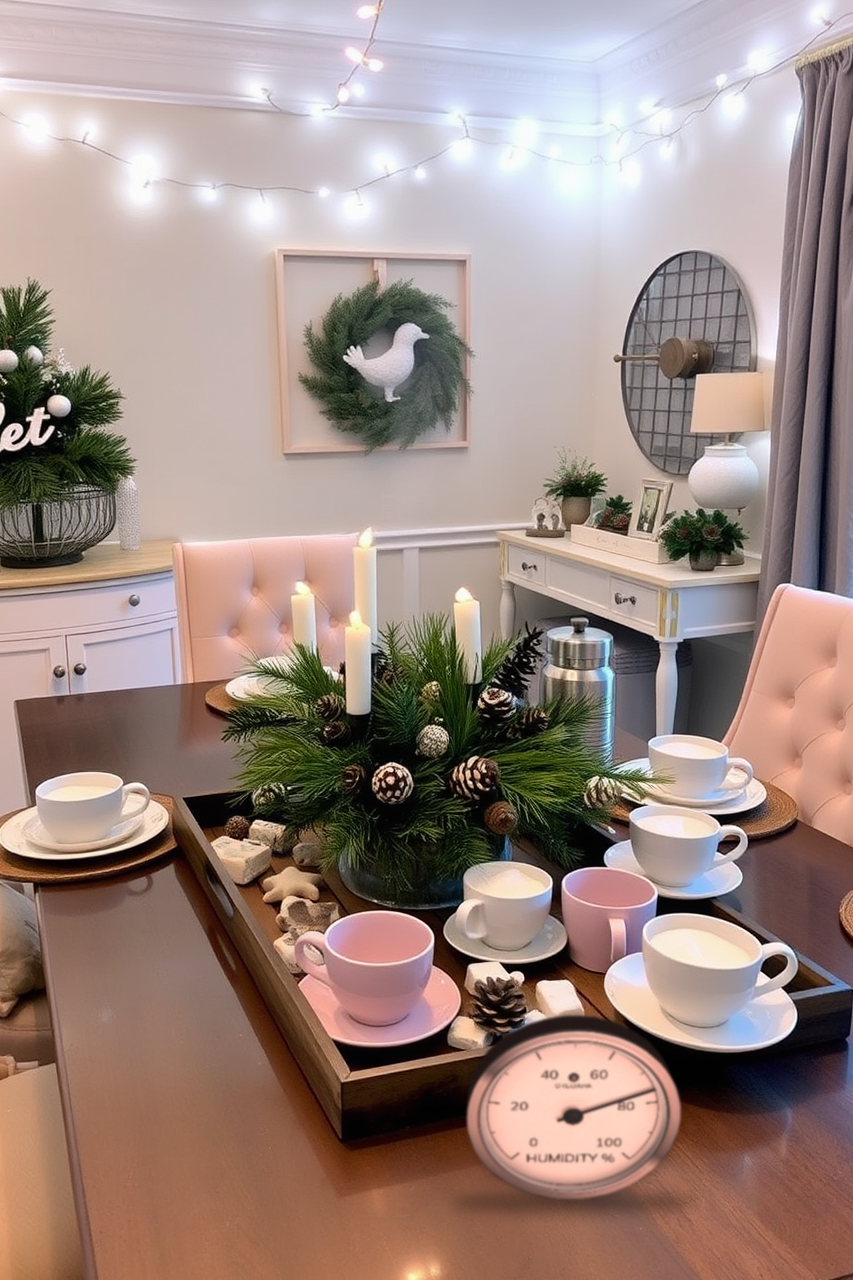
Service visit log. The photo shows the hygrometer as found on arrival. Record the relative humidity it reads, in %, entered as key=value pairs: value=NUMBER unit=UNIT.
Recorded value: value=75 unit=%
